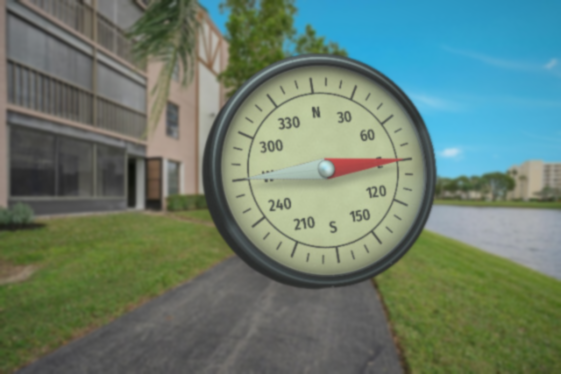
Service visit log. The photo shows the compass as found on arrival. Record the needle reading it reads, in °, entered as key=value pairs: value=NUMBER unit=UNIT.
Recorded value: value=90 unit=°
